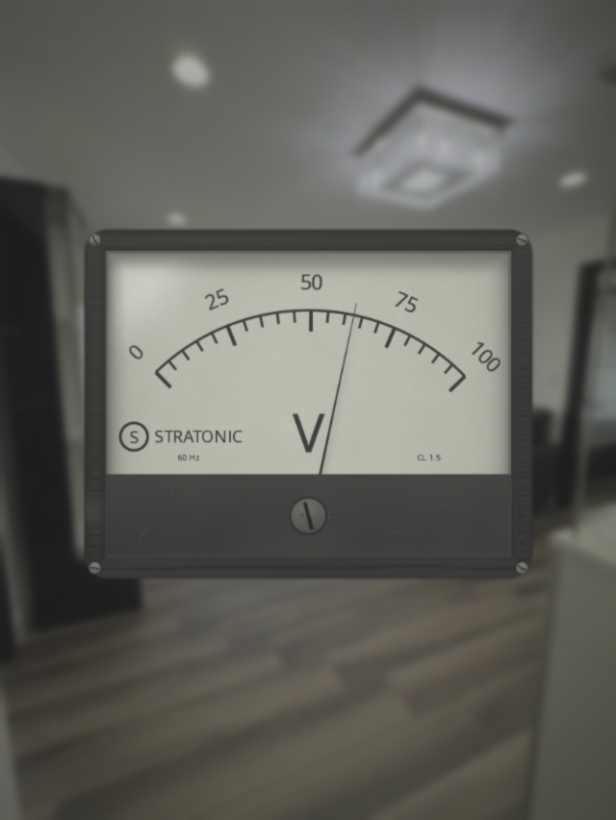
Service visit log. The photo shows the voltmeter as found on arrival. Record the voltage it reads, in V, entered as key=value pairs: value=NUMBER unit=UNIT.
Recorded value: value=62.5 unit=V
